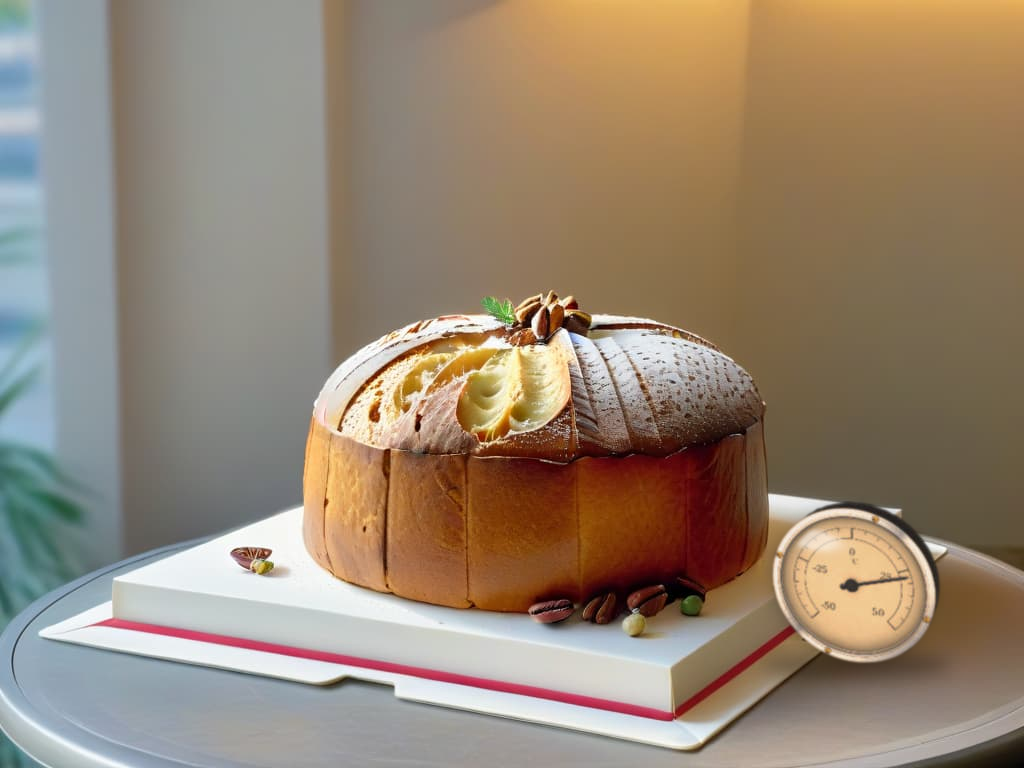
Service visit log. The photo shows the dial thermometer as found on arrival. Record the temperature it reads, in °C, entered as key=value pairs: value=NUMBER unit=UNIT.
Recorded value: value=27.5 unit=°C
